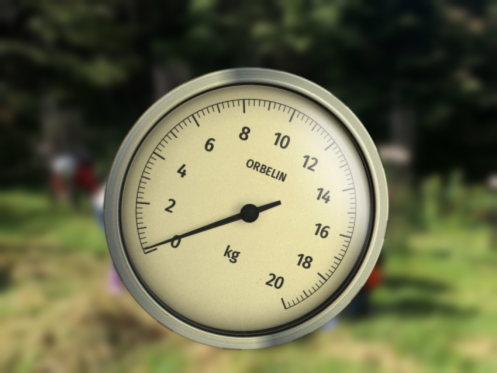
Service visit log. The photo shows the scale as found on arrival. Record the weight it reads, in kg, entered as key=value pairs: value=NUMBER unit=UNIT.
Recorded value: value=0.2 unit=kg
